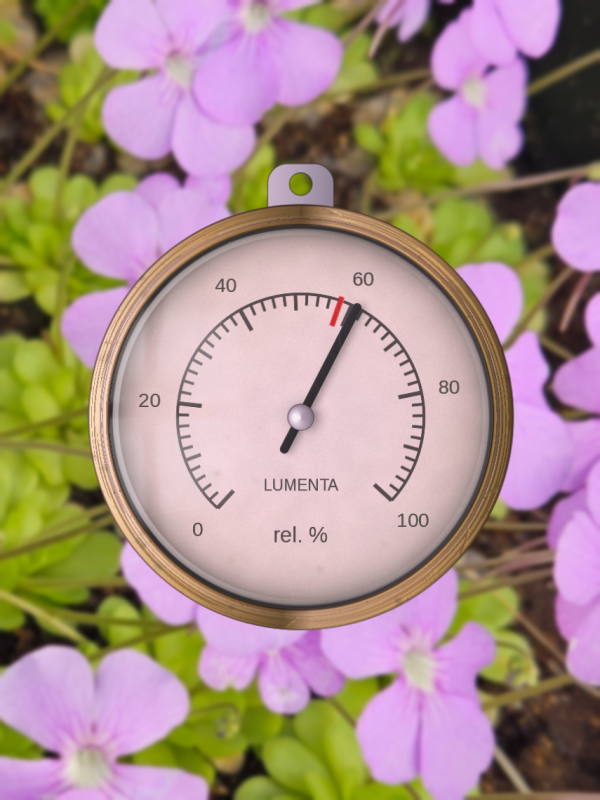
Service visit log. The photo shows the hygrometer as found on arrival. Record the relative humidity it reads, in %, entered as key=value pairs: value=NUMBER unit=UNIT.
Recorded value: value=61 unit=%
